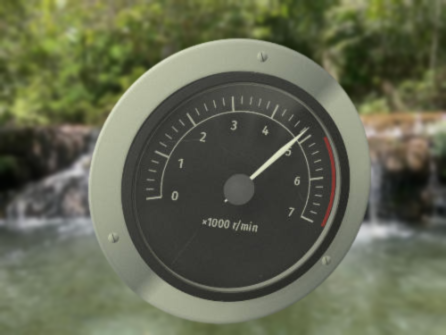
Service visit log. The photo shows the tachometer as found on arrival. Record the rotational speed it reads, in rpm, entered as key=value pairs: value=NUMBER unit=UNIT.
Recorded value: value=4800 unit=rpm
